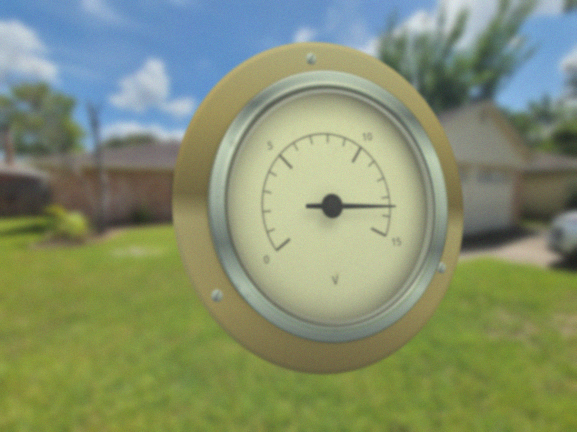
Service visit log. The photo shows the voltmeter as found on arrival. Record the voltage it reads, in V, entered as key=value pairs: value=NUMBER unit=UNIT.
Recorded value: value=13.5 unit=V
